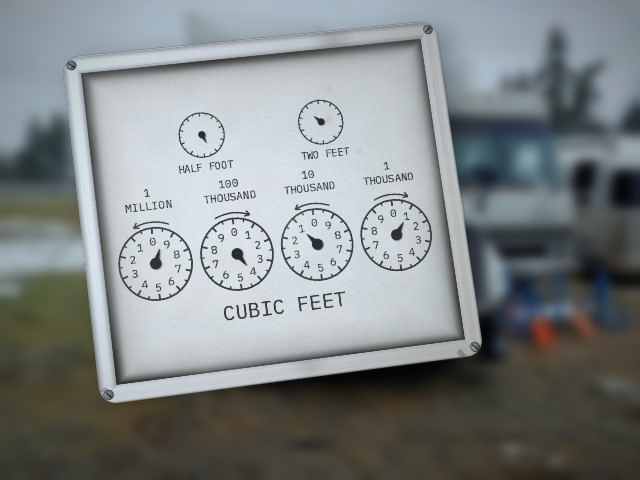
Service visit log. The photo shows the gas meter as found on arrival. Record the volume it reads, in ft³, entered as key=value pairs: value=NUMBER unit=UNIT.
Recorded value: value=941100 unit=ft³
